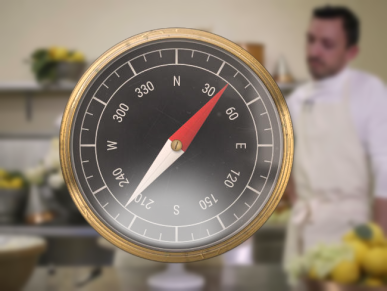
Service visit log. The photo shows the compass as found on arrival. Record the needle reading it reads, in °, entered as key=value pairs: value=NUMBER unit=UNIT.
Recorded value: value=40 unit=°
